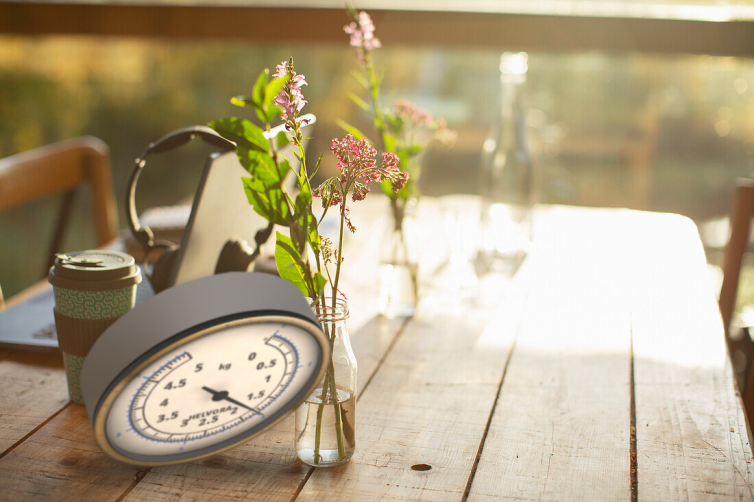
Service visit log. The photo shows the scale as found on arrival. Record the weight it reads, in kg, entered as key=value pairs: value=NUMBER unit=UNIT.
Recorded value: value=1.75 unit=kg
